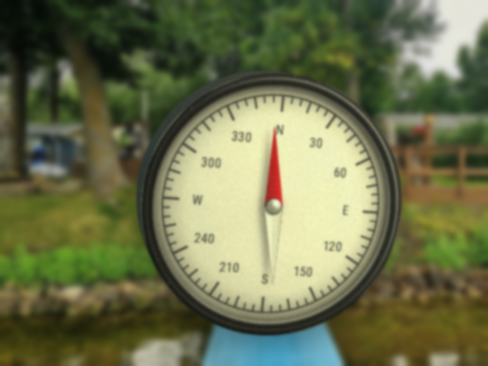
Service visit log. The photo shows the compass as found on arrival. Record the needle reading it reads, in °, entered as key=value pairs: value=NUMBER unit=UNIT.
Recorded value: value=355 unit=°
